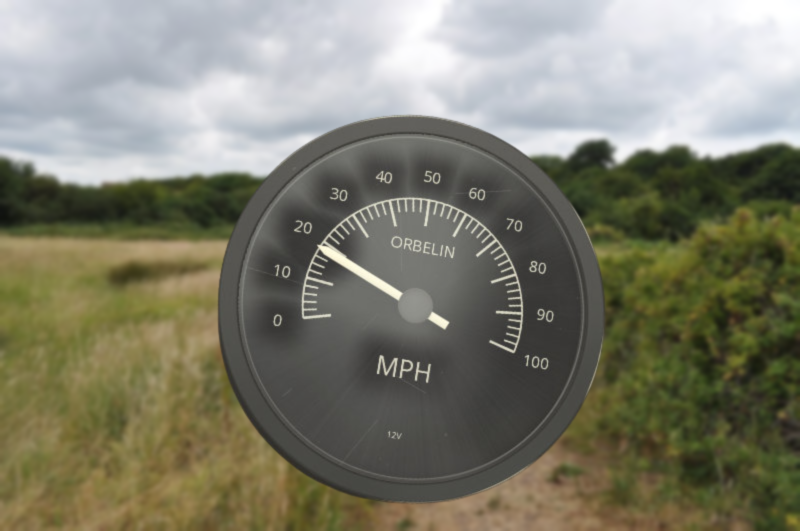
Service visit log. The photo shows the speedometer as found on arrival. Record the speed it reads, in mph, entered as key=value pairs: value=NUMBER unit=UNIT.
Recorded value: value=18 unit=mph
